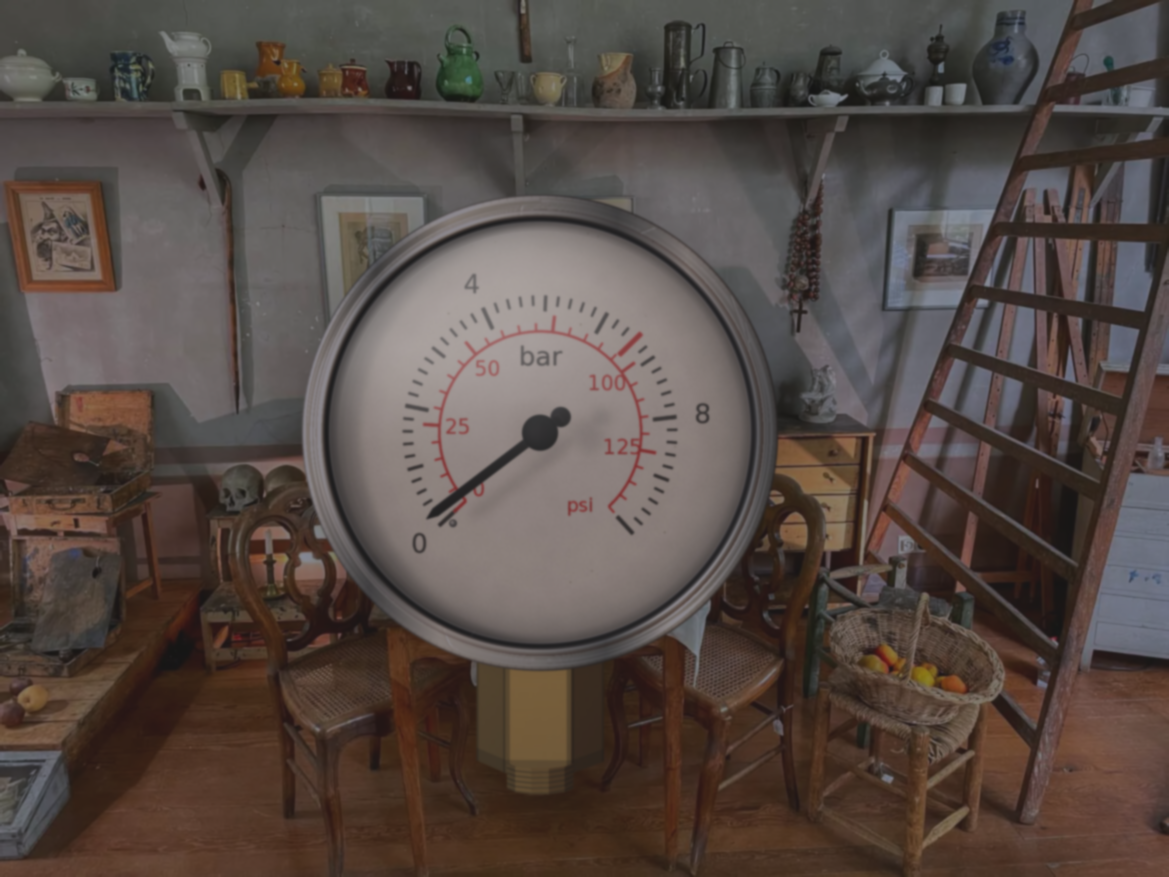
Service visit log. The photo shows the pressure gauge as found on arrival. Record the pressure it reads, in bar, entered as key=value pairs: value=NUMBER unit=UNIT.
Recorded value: value=0.2 unit=bar
